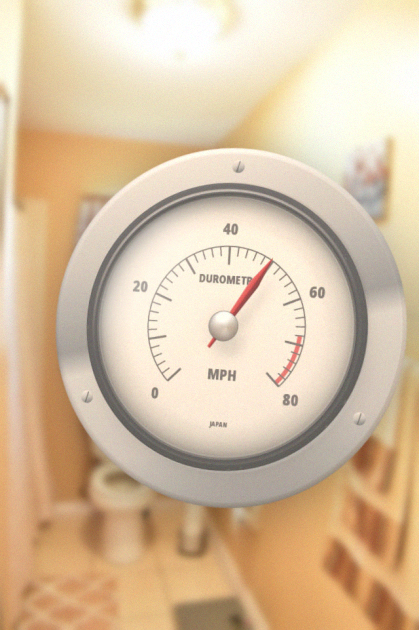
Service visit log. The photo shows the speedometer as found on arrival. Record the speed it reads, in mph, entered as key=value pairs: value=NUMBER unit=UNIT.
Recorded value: value=50 unit=mph
